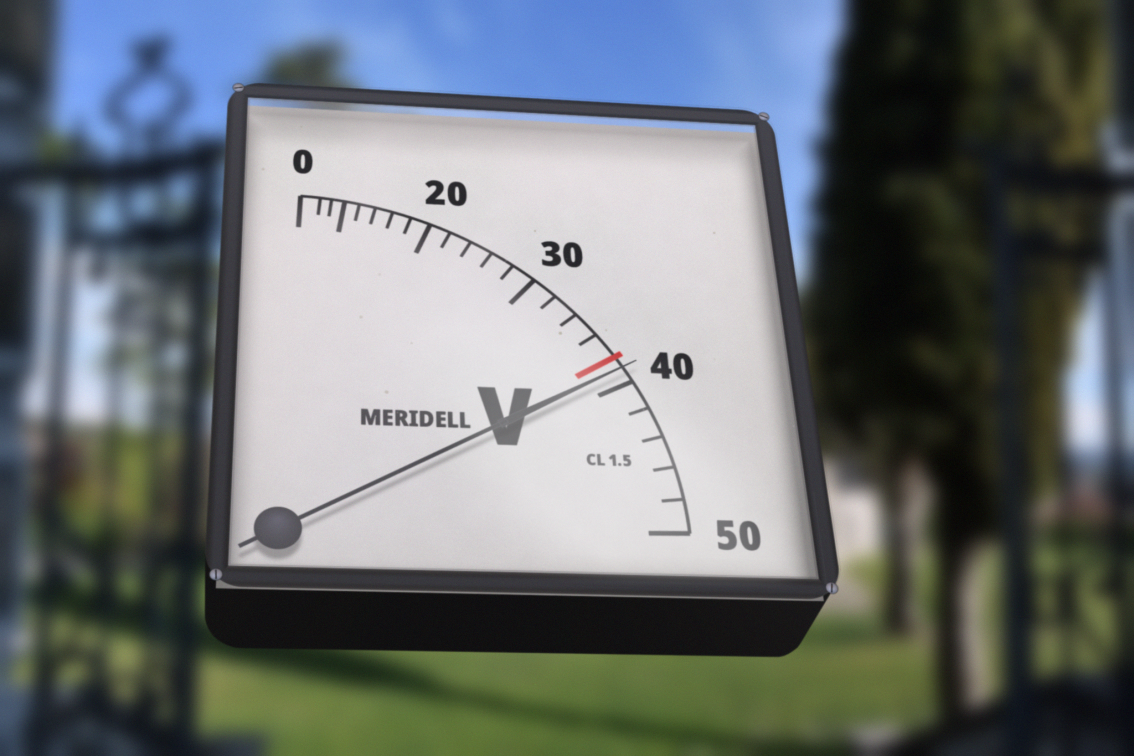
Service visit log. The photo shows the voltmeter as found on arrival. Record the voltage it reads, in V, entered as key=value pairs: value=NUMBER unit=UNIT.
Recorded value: value=39 unit=V
